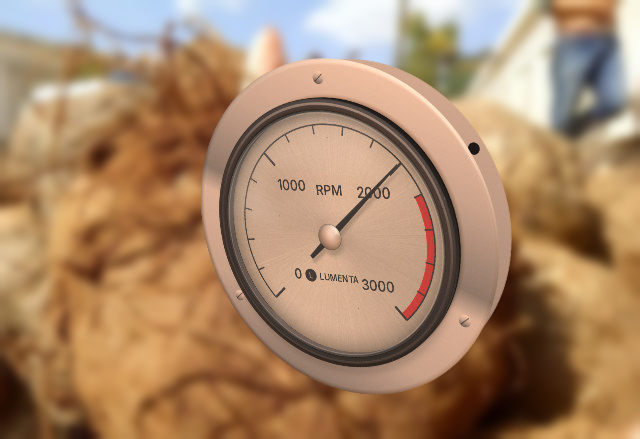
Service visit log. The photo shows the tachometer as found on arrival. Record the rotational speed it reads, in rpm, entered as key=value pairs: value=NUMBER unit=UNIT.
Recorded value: value=2000 unit=rpm
